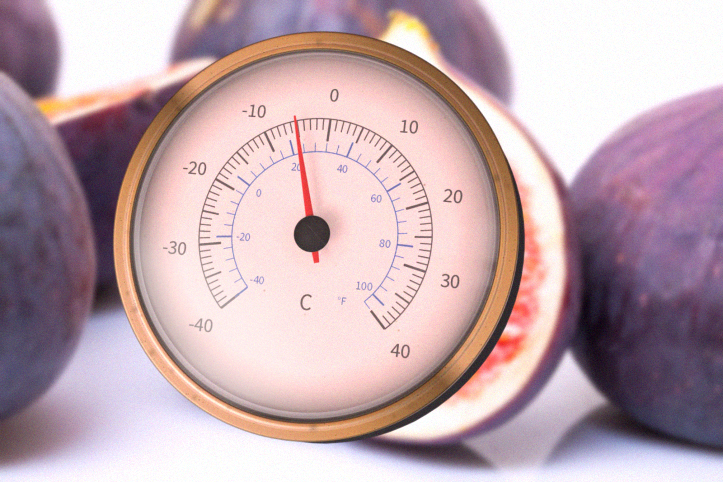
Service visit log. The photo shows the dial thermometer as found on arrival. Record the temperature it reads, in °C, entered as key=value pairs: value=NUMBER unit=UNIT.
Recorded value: value=-5 unit=°C
